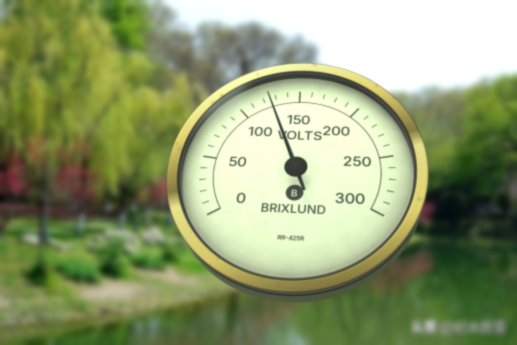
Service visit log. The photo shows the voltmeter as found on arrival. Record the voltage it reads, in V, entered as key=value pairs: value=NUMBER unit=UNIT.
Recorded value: value=125 unit=V
